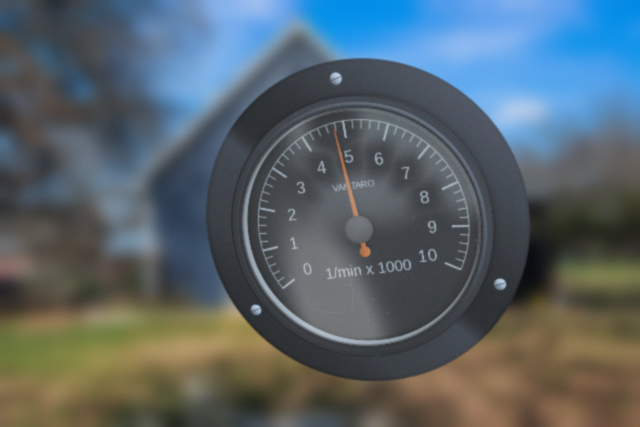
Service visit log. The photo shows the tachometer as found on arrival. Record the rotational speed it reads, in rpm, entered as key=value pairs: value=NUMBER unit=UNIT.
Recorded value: value=4800 unit=rpm
